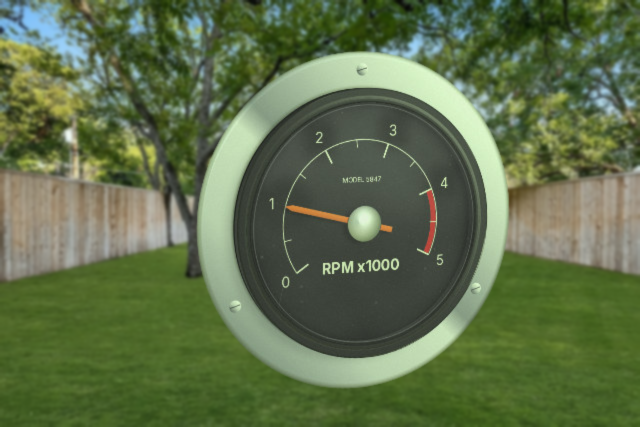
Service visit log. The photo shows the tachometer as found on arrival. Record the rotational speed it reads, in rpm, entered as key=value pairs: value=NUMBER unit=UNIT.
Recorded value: value=1000 unit=rpm
